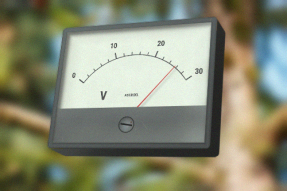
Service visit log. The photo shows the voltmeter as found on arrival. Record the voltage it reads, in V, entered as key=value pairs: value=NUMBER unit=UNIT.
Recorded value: value=26 unit=V
